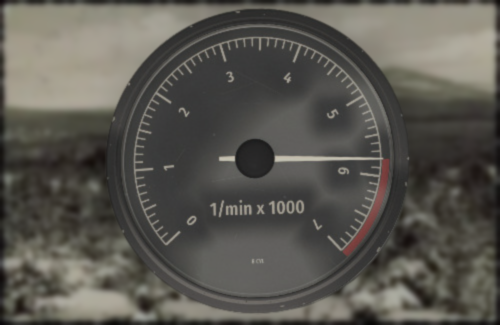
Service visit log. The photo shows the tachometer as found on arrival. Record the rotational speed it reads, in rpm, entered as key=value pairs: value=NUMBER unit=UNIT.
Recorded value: value=5800 unit=rpm
